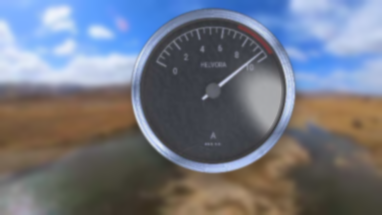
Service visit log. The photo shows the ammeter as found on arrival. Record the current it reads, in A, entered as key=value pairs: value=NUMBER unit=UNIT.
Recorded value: value=9.5 unit=A
